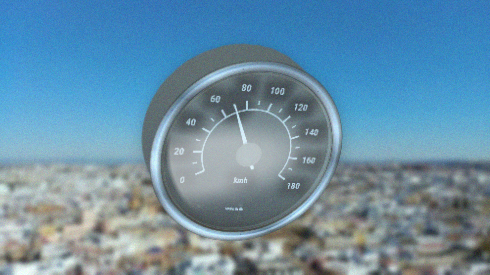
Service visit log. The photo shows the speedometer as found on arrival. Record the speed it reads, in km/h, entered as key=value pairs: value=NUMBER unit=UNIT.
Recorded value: value=70 unit=km/h
